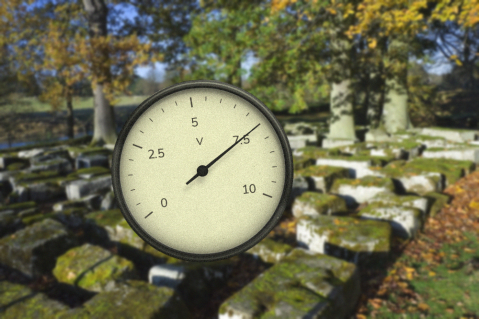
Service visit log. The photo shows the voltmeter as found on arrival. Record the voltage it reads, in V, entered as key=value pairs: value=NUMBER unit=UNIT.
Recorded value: value=7.5 unit=V
